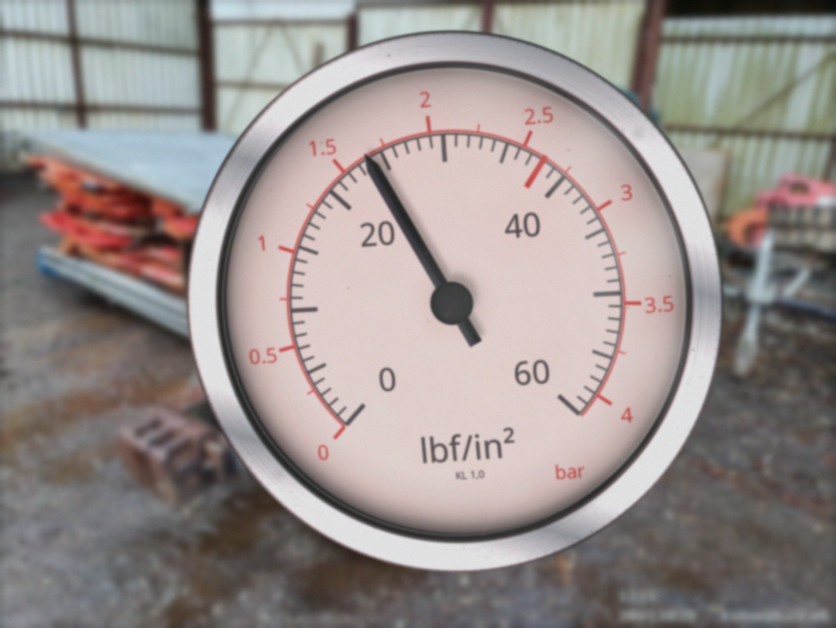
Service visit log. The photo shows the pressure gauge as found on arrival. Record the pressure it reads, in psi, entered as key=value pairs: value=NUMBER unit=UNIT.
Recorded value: value=24 unit=psi
